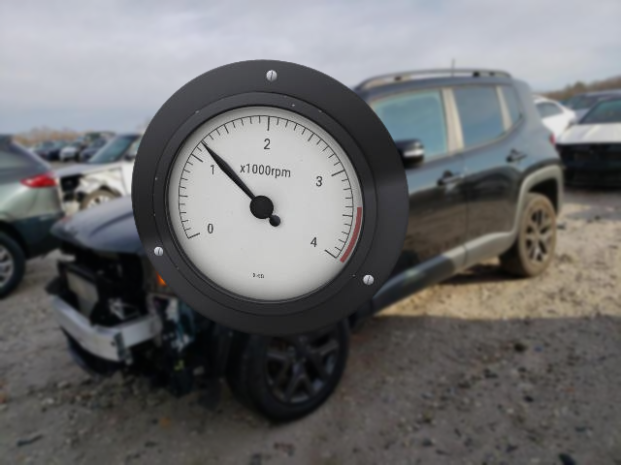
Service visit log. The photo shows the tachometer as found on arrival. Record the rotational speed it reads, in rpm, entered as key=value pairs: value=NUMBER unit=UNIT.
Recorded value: value=1200 unit=rpm
